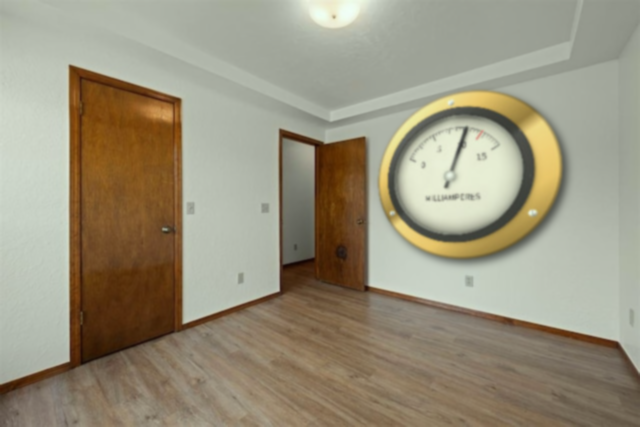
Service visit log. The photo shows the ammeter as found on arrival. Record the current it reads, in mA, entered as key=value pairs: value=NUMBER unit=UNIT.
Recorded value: value=10 unit=mA
